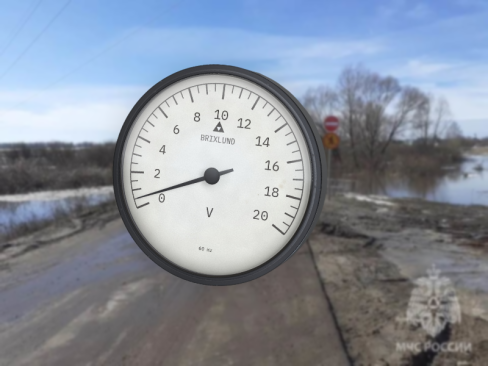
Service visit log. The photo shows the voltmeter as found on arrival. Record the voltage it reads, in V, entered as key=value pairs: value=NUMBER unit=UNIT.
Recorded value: value=0.5 unit=V
